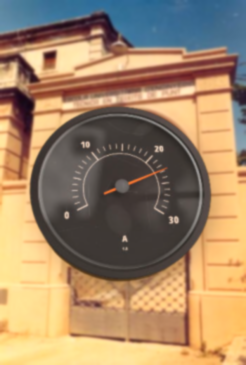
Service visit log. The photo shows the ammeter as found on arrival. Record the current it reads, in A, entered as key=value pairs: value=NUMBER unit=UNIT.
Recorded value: value=23 unit=A
